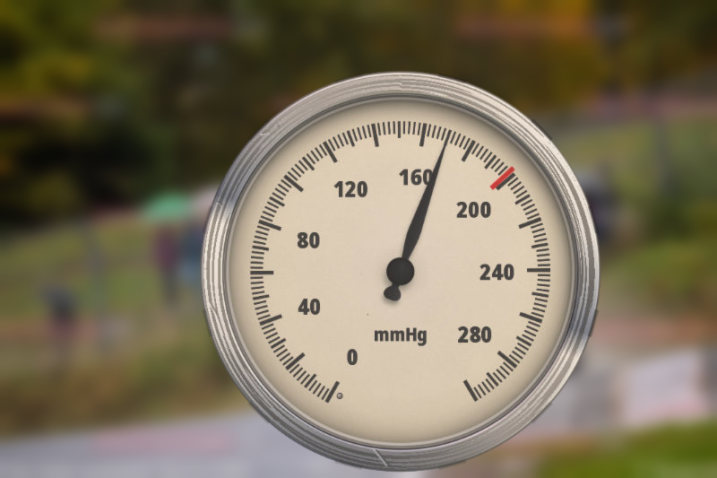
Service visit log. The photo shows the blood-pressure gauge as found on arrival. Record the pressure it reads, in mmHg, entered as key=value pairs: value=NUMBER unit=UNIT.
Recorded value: value=170 unit=mmHg
